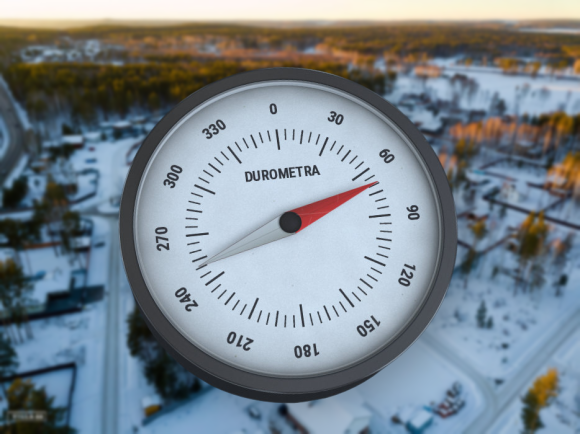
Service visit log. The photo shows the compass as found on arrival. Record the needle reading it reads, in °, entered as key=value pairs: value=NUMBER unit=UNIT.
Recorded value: value=70 unit=°
